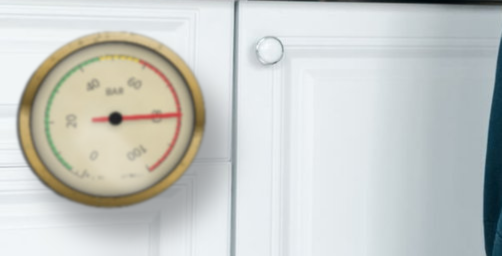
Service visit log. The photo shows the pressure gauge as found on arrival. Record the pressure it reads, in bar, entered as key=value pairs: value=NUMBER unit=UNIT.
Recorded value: value=80 unit=bar
